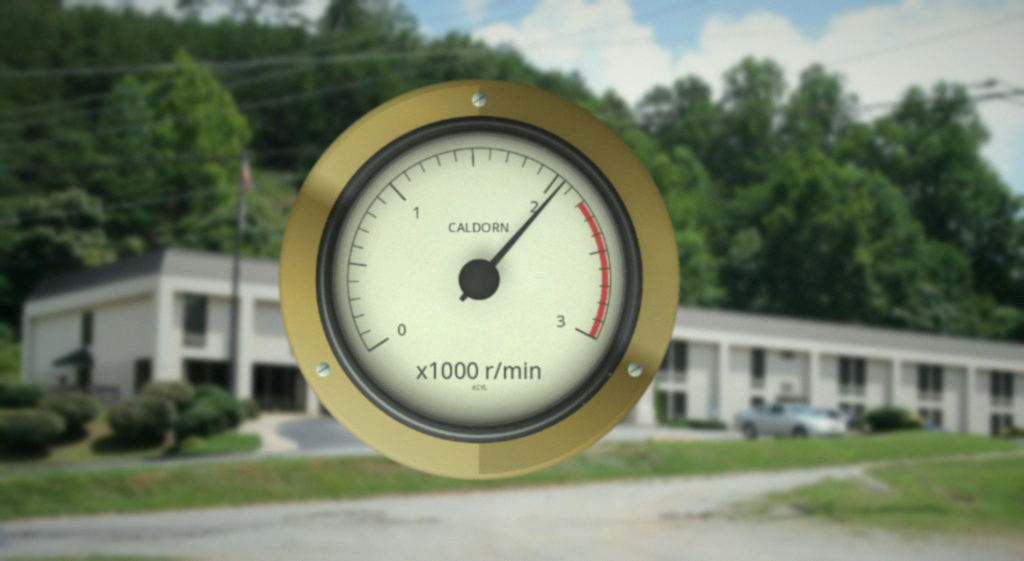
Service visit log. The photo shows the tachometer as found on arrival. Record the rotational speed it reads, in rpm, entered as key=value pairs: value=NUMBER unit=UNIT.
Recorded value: value=2050 unit=rpm
